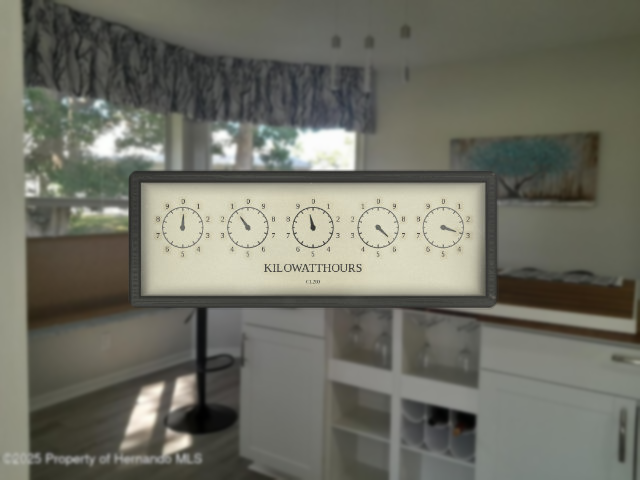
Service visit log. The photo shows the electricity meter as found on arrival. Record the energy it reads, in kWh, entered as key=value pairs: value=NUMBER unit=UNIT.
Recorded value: value=963 unit=kWh
